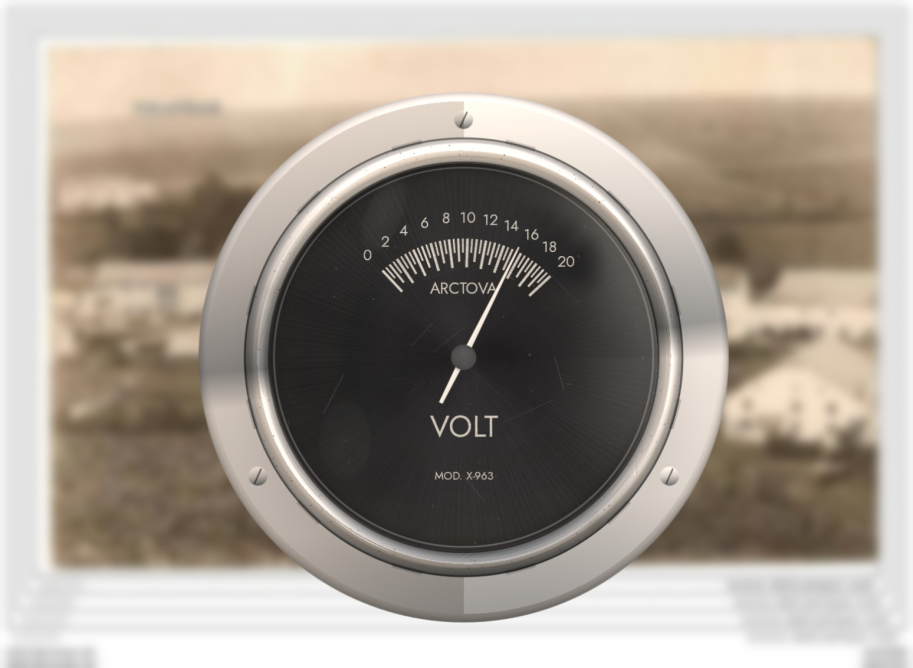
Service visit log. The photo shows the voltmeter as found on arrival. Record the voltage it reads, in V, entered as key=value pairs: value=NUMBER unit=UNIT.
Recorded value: value=15.5 unit=V
